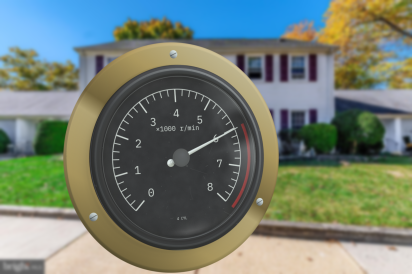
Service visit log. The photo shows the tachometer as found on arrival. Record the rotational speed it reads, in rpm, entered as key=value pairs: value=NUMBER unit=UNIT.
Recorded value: value=6000 unit=rpm
